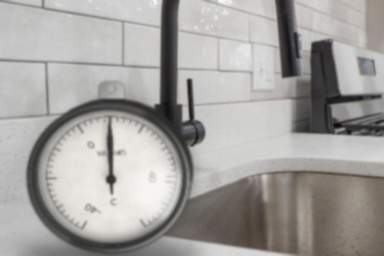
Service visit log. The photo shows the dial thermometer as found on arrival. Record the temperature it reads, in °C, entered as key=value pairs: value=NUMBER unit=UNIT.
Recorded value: value=10 unit=°C
